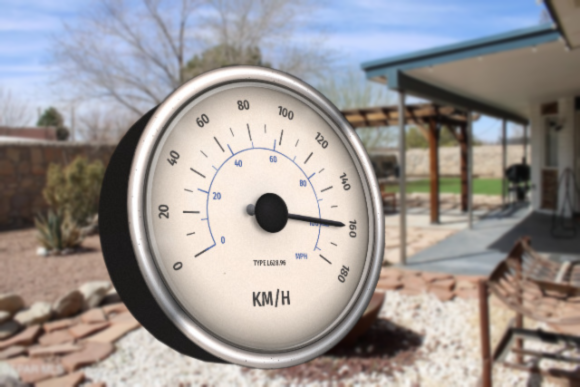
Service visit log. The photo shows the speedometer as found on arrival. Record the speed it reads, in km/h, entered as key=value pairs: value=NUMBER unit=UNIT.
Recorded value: value=160 unit=km/h
